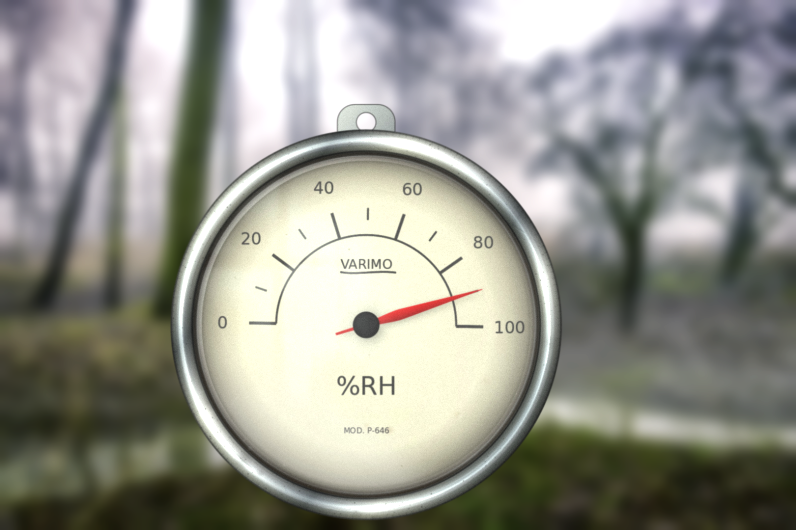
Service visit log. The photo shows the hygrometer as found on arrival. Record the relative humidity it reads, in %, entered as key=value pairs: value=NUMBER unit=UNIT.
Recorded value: value=90 unit=%
